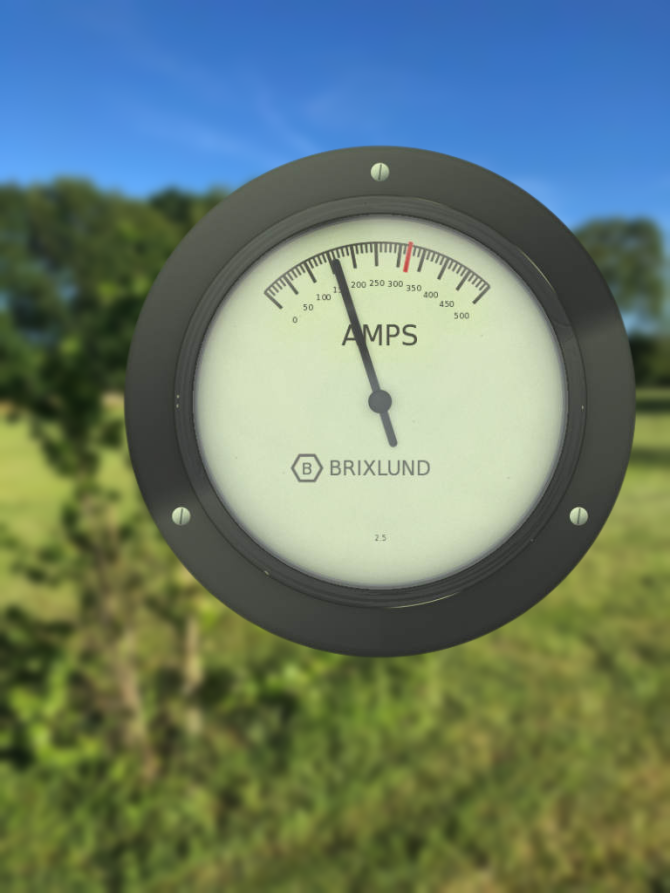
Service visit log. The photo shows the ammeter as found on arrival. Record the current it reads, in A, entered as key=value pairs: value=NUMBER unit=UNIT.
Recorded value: value=160 unit=A
